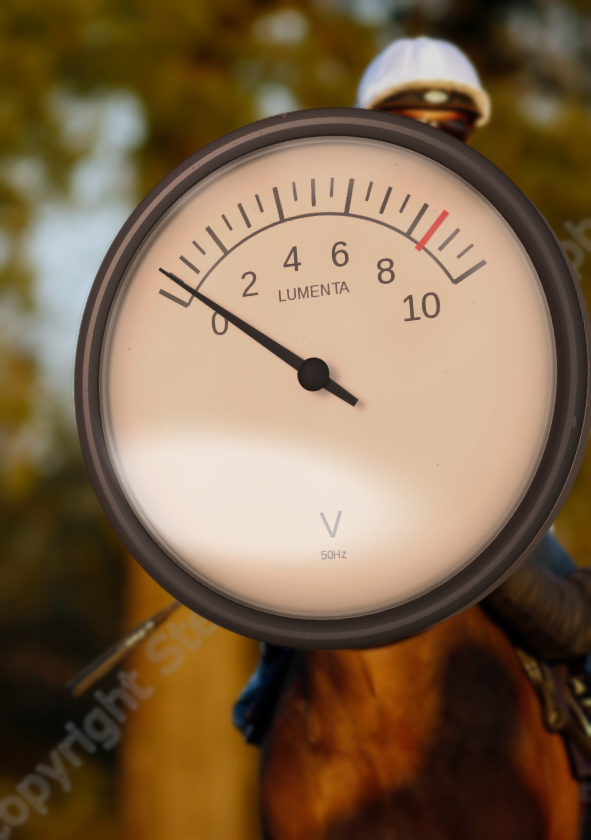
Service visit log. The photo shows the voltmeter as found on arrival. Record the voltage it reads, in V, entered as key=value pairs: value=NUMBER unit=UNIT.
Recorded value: value=0.5 unit=V
